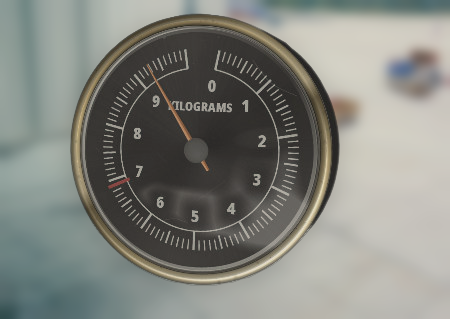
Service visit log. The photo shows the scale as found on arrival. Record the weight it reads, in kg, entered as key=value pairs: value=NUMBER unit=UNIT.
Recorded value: value=9.3 unit=kg
